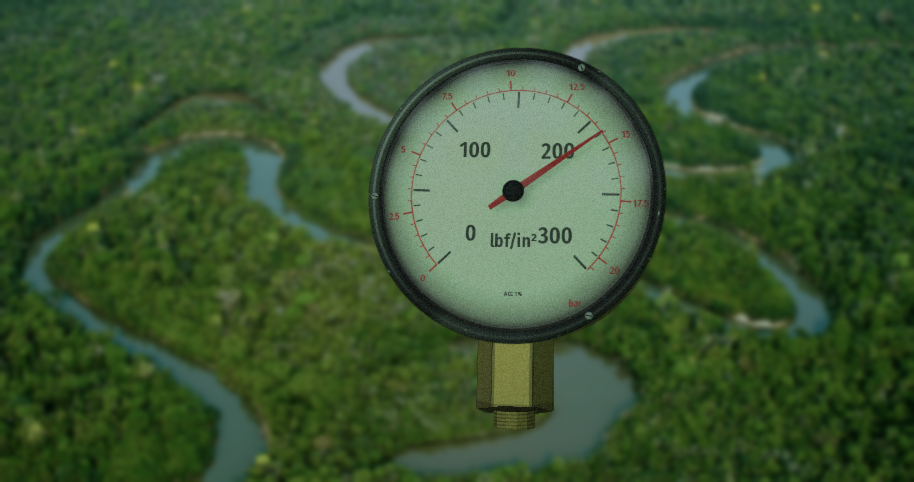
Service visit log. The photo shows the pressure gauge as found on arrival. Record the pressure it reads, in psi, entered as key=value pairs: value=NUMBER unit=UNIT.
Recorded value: value=210 unit=psi
